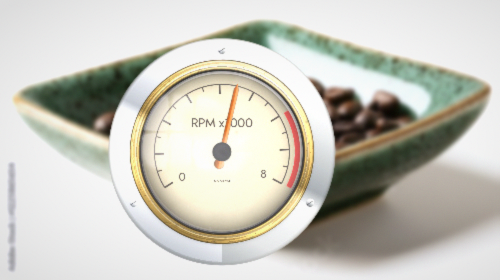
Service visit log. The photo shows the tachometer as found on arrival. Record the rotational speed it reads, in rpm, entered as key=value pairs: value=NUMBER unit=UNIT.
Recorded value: value=4500 unit=rpm
